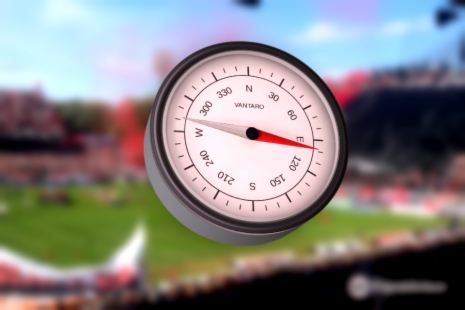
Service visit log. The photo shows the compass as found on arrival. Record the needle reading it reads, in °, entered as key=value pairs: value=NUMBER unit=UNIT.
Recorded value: value=100 unit=°
